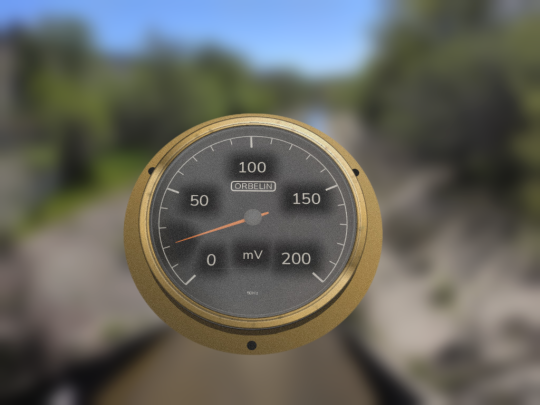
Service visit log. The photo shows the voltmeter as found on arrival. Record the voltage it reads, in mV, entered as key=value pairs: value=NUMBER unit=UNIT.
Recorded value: value=20 unit=mV
